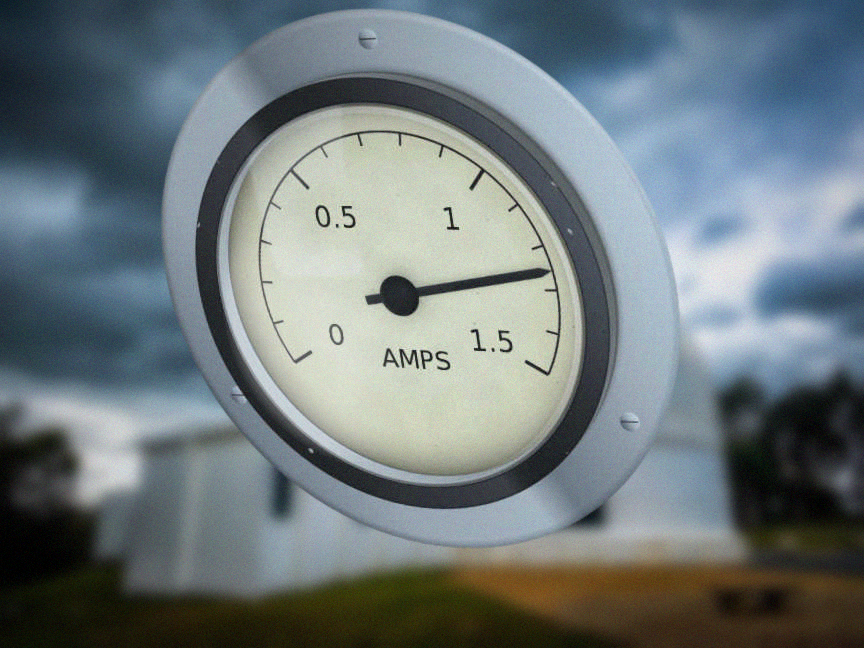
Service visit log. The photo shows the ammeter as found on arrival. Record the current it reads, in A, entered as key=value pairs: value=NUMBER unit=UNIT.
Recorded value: value=1.25 unit=A
